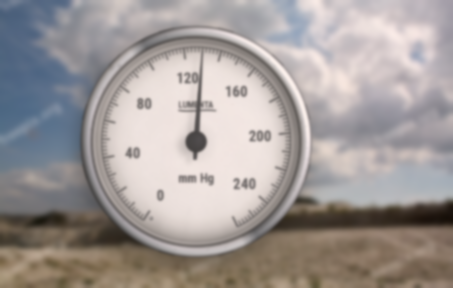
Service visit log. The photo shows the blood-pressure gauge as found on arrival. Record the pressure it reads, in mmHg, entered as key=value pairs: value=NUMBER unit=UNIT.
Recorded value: value=130 unit=mmHg
